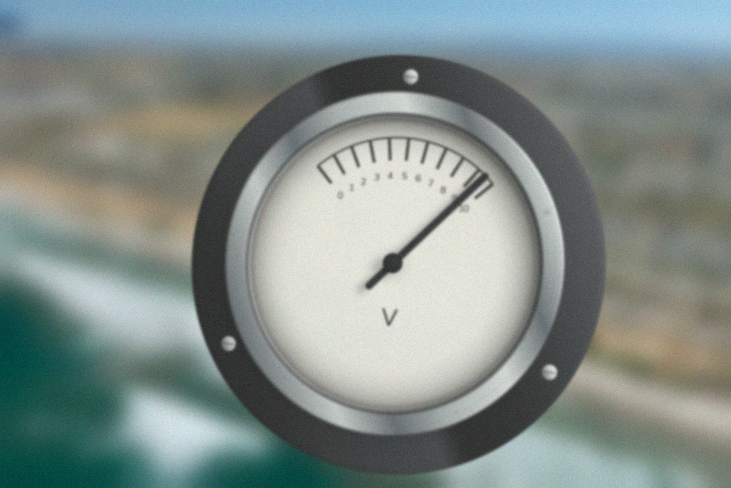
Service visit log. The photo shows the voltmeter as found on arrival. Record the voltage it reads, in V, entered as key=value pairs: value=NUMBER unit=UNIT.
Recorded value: value=9.5 unit=V
